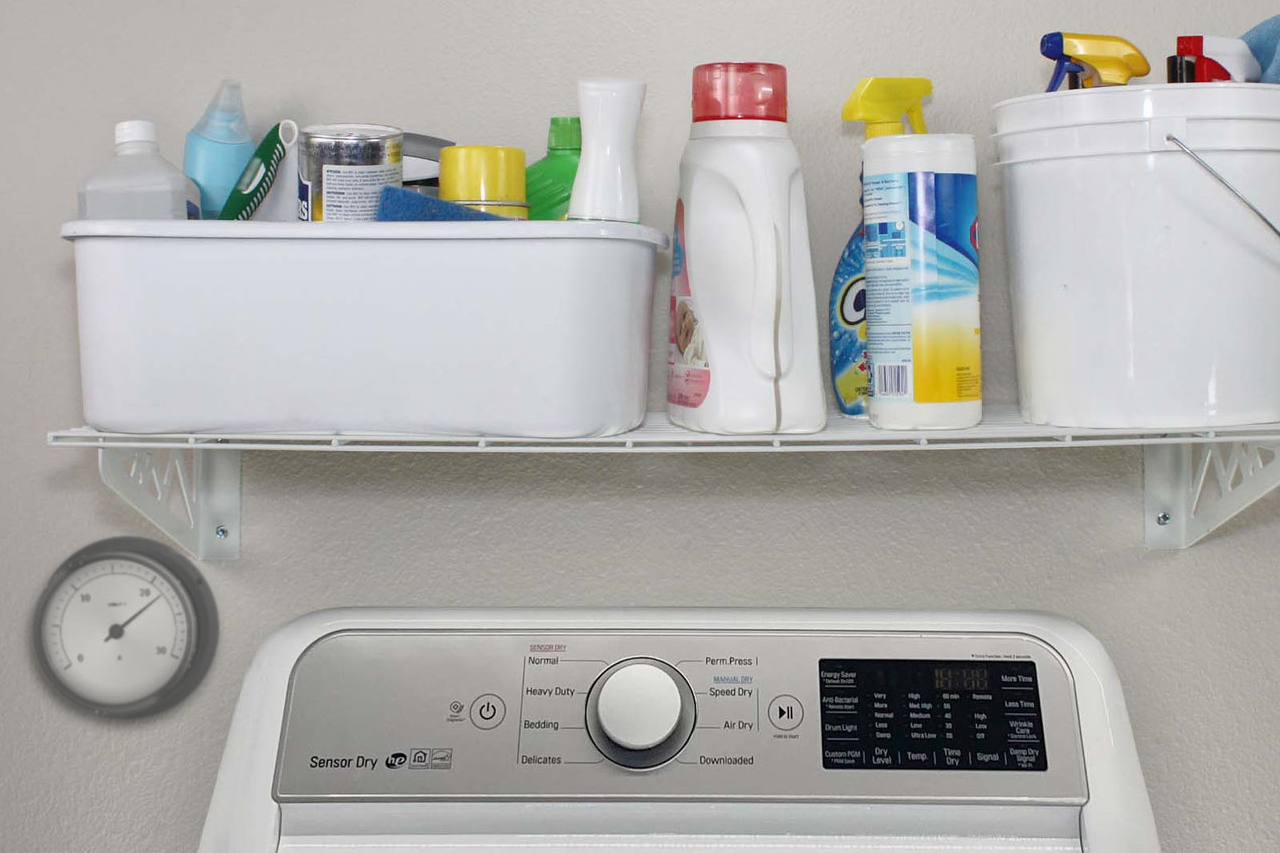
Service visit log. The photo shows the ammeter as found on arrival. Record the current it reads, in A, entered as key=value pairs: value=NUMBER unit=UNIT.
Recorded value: value=22 unit=A
